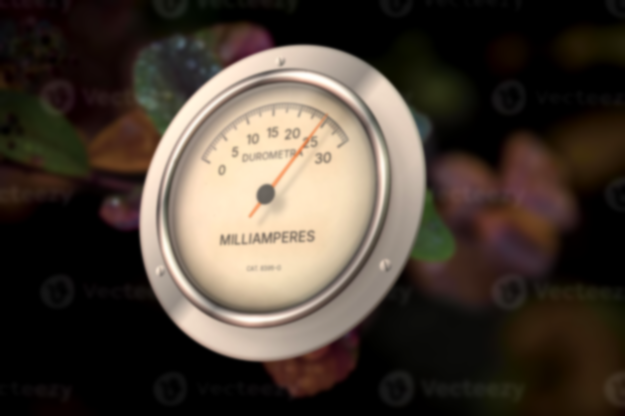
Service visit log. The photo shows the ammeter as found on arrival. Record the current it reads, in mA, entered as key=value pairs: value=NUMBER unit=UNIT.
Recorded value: value=25 unit=mA
